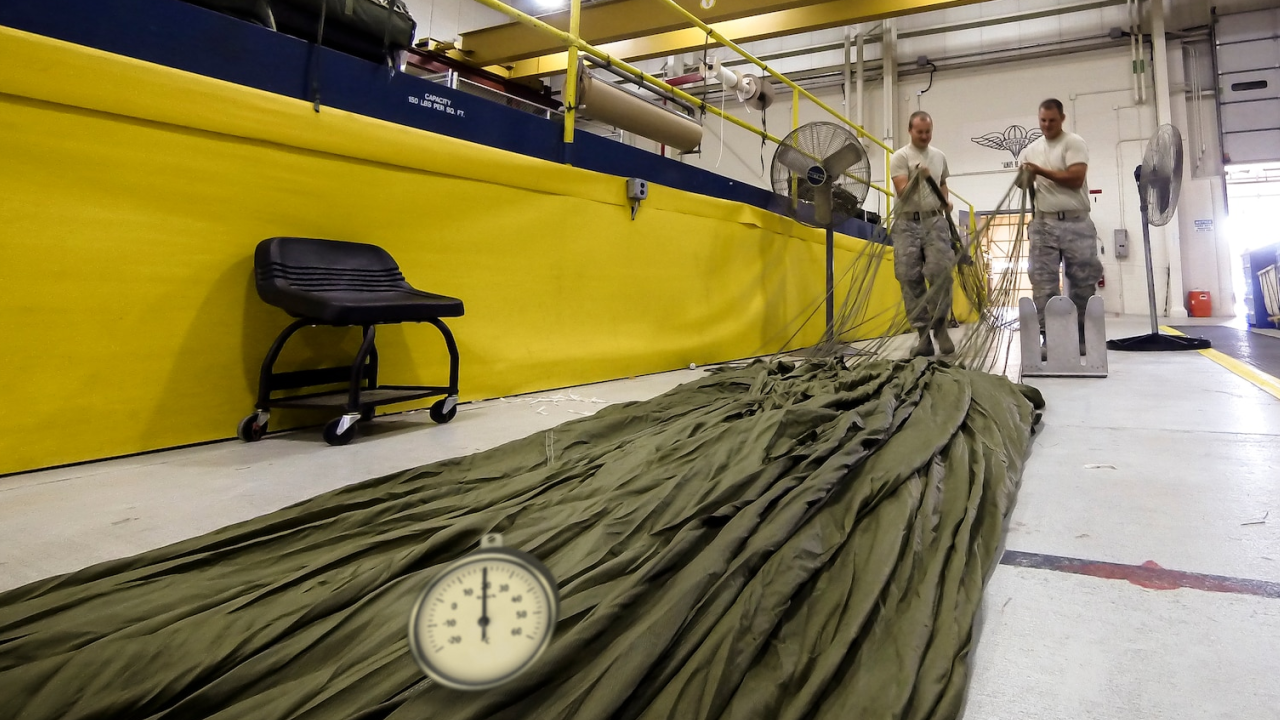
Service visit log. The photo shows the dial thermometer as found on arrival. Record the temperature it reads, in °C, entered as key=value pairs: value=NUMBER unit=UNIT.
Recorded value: value=20 unit=°C
